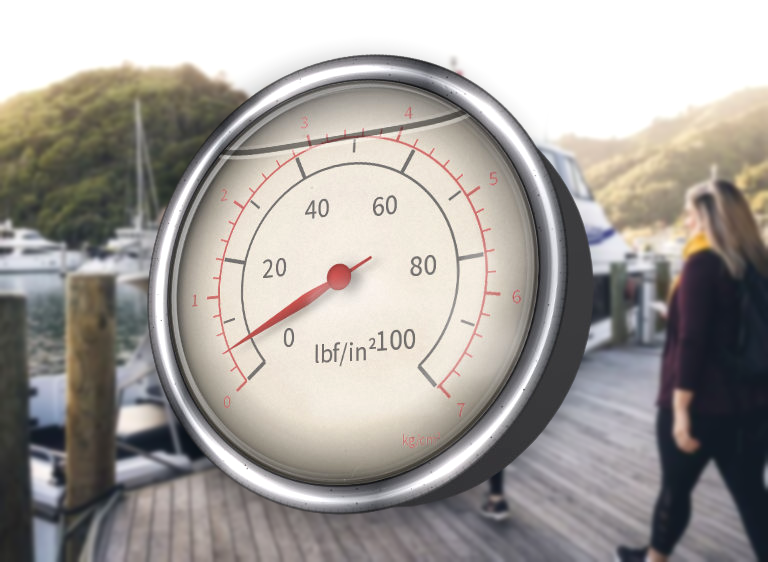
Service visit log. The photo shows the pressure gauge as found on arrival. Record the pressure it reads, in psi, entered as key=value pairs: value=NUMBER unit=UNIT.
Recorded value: value=5 unit=psi
